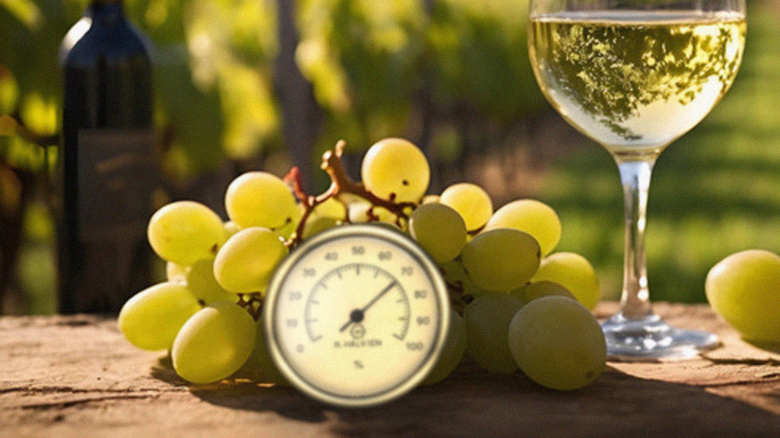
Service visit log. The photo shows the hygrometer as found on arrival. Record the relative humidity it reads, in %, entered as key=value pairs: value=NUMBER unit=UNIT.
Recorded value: value=70 unit=%
